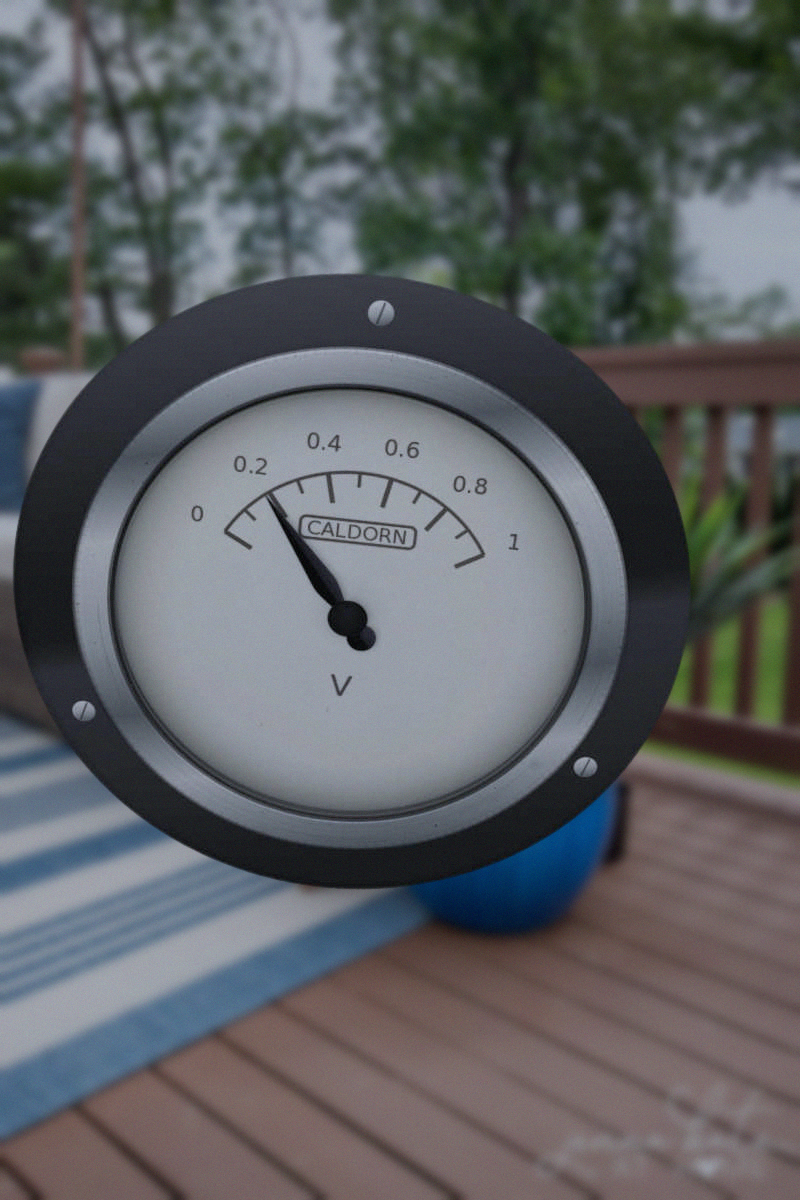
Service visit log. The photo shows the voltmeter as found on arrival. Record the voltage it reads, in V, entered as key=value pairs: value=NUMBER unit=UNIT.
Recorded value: value=0.2 unit=V
